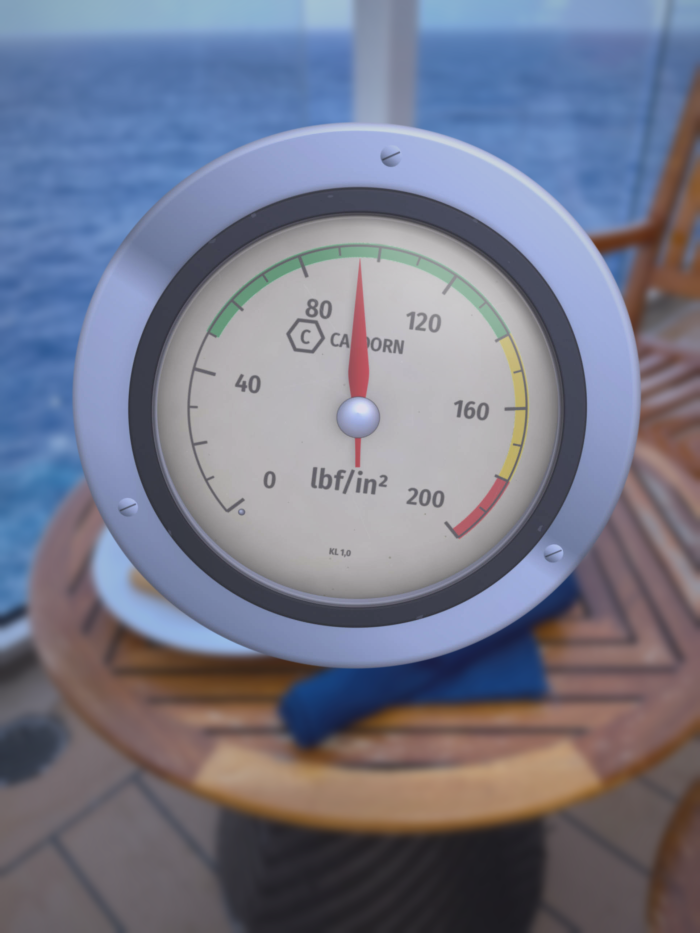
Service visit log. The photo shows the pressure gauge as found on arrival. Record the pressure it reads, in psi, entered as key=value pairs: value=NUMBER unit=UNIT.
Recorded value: value=95 unit=psi
